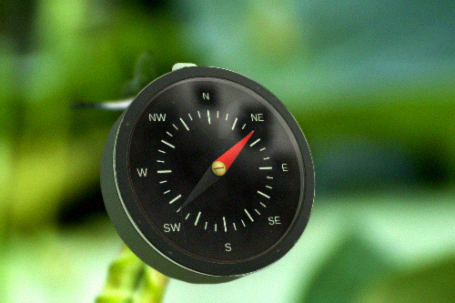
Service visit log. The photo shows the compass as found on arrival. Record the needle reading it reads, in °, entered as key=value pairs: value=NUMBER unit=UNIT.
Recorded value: value=50 unit=°
